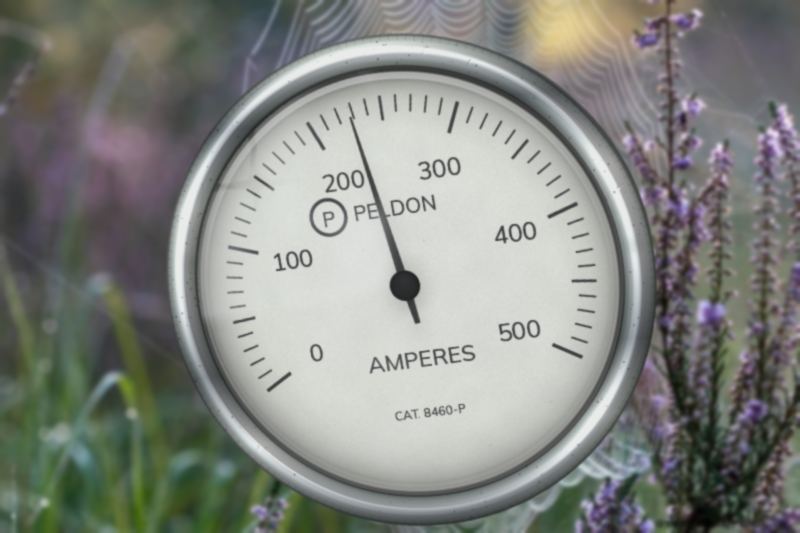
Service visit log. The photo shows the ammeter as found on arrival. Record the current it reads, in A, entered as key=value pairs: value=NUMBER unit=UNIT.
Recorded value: value=230 unit=A
